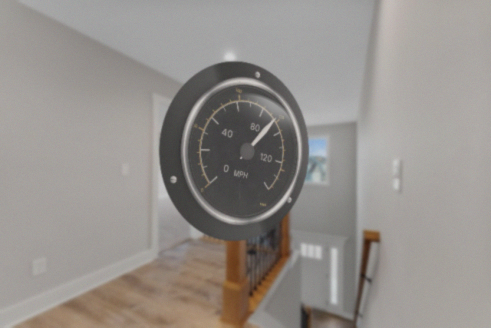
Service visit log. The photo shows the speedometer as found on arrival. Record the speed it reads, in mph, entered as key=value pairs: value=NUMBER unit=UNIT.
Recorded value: value=90 unit=mph
